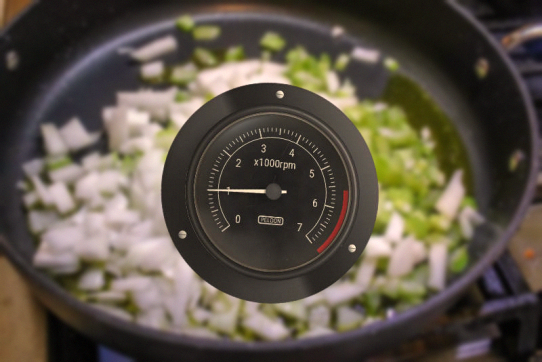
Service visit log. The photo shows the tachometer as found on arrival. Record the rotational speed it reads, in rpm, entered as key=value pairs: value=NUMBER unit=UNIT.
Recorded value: value=1000 unit=rpm
